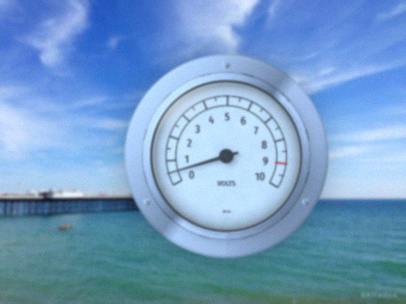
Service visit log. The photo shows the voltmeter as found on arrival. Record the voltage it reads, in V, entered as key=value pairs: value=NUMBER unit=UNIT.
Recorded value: value=0.5 unit=V
